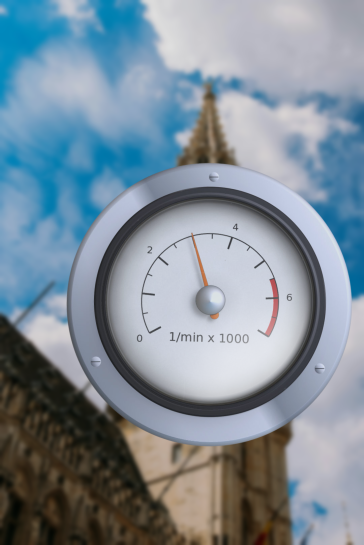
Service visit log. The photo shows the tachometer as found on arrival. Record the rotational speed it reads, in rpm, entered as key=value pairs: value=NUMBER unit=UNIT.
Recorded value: value=3000 unit=rpm
